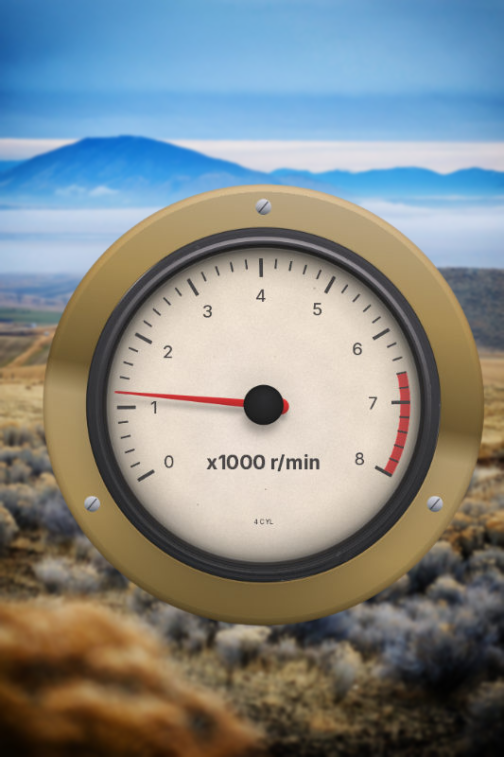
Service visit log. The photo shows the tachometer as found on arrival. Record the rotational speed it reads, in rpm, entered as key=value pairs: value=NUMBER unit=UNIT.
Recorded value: value=1200 unit=rpm
